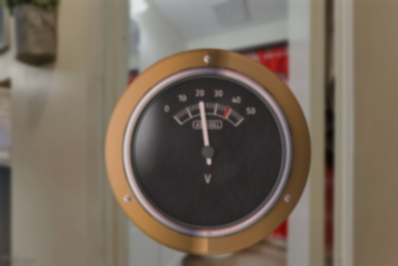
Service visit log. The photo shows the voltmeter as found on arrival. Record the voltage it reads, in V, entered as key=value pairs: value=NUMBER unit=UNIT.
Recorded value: value=20 unit=V
